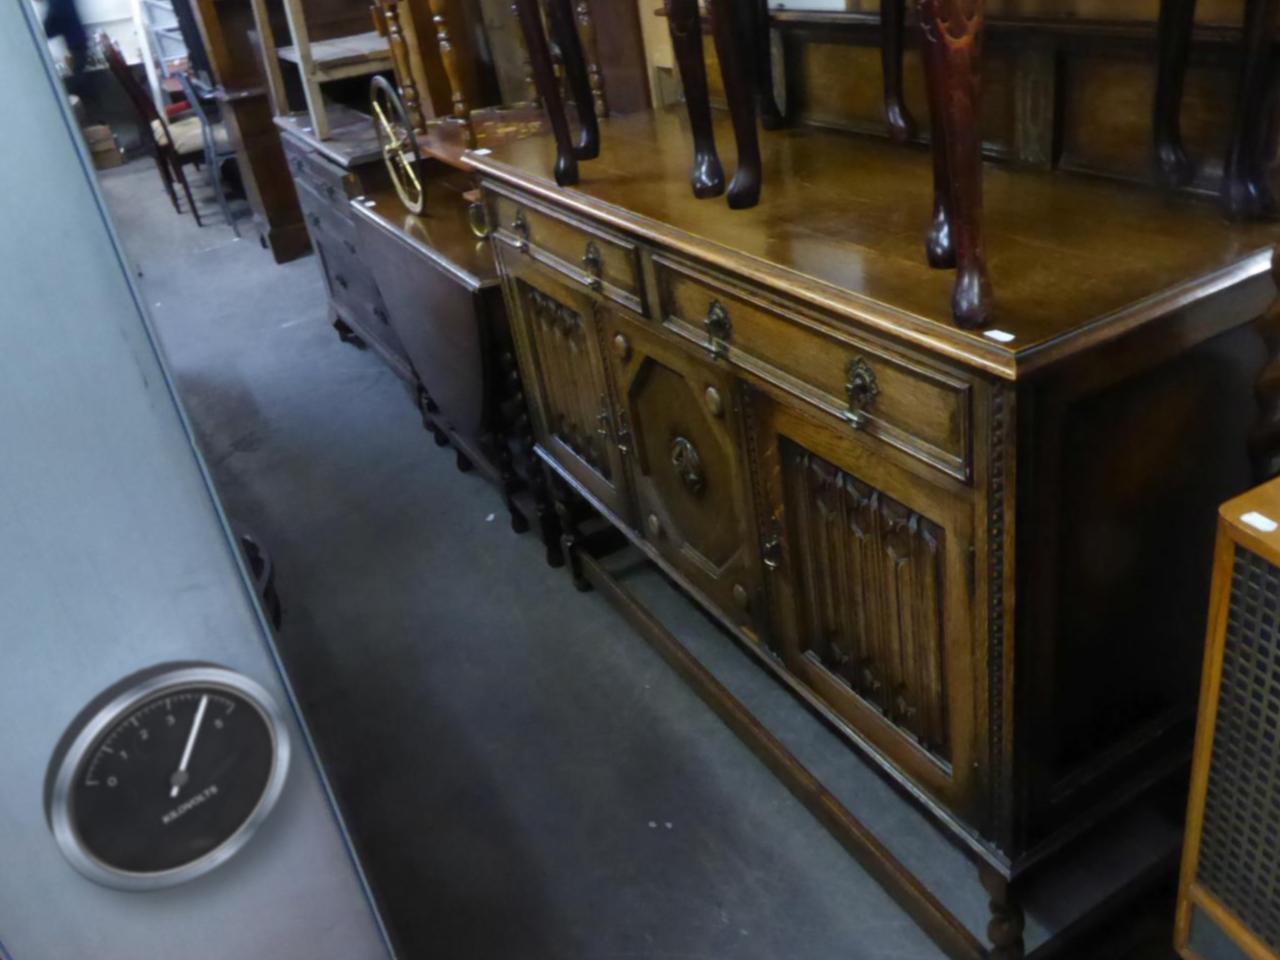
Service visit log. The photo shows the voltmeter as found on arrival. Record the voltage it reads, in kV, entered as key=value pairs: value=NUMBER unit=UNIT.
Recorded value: value=4 unit=kV
